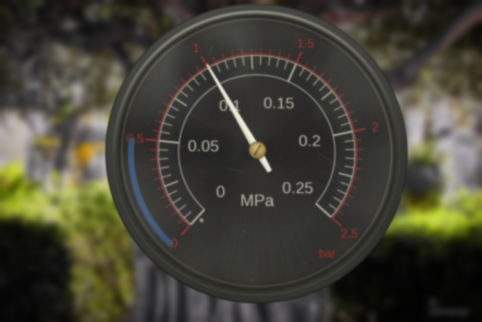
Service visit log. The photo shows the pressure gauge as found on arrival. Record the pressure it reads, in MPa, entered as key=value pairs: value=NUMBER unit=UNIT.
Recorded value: value=0.1 unit=MPa
